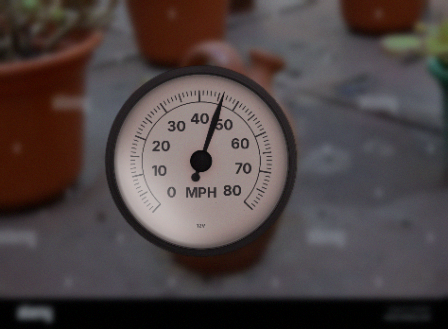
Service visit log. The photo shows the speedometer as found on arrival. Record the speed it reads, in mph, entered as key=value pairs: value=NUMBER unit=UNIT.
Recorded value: value=46 unit=mph
